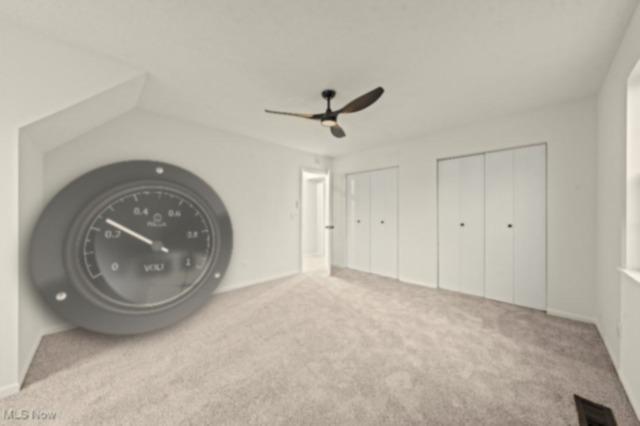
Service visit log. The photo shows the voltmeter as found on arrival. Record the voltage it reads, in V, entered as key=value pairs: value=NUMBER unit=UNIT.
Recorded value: value=0.25 unit=V
